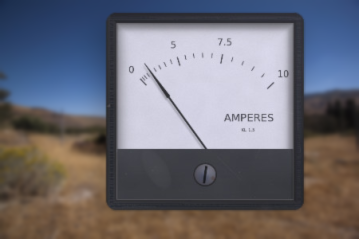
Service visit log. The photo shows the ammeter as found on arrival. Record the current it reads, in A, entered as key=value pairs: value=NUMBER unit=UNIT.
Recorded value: value=2.5 unit=A
